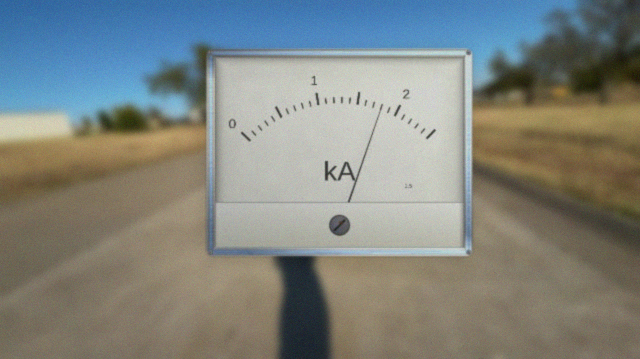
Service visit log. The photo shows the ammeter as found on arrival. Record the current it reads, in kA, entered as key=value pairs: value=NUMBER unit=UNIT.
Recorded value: value=1.8 unit=kA
